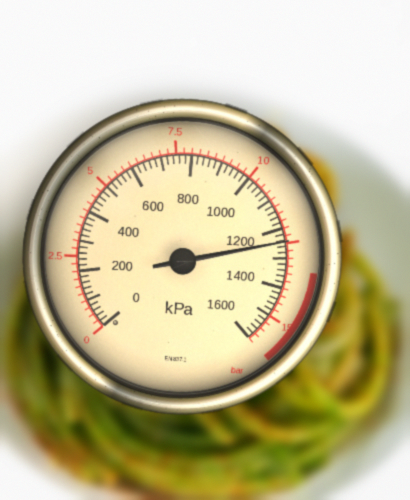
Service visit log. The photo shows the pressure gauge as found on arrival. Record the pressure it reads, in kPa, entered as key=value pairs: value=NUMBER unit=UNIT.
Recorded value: value=1240 unit=kPa
